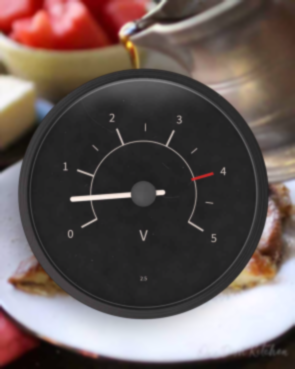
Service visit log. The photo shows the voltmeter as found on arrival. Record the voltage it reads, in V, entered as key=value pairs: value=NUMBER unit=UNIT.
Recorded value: value=0.5 unit=V
